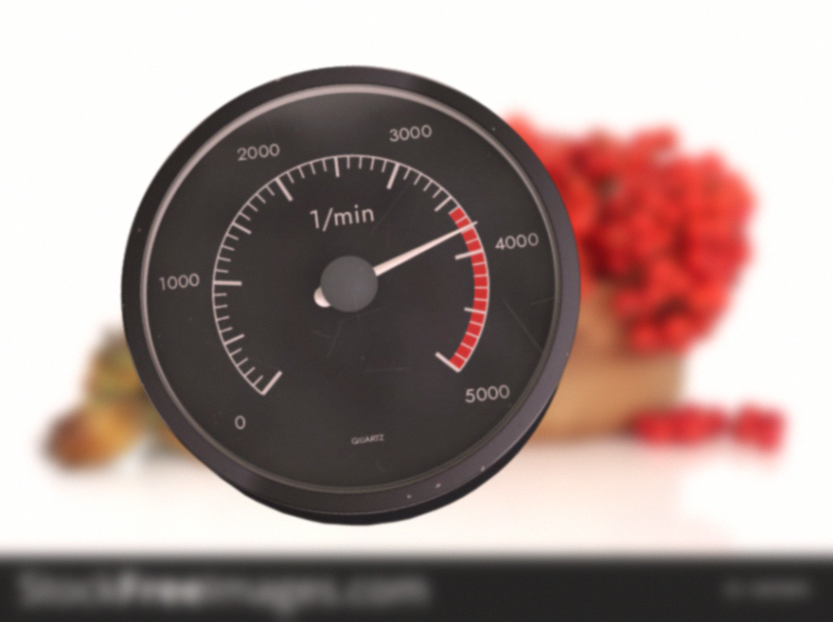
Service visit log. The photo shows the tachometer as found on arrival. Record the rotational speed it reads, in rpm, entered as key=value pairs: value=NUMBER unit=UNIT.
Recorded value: value=3800 unit=rpm
